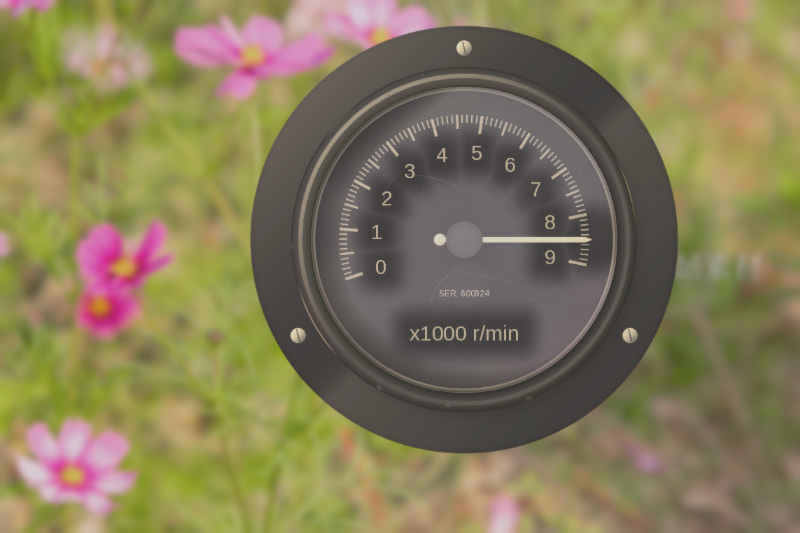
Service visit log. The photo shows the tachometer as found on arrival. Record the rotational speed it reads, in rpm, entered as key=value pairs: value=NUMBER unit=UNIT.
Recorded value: value=8500 unit=rpm
